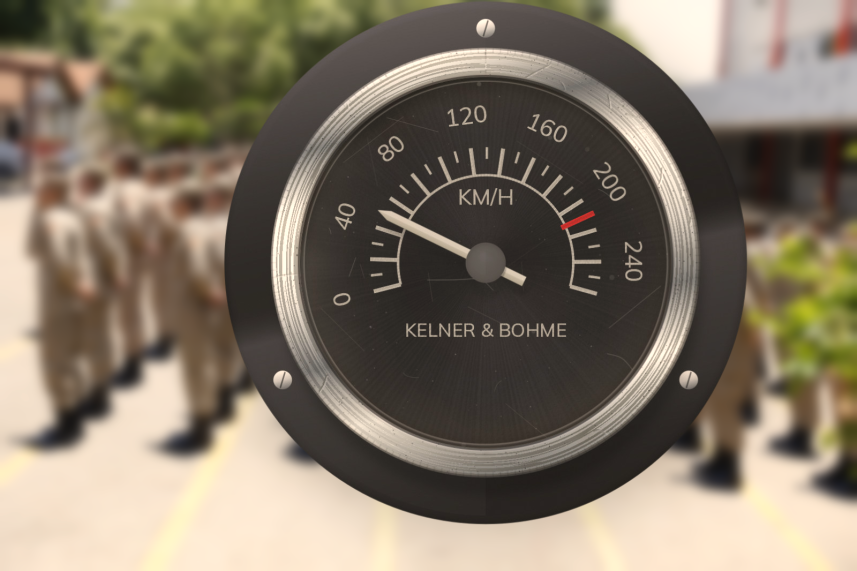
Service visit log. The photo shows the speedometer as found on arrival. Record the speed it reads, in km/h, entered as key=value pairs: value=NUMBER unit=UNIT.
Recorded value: value=50 unit=km/h
